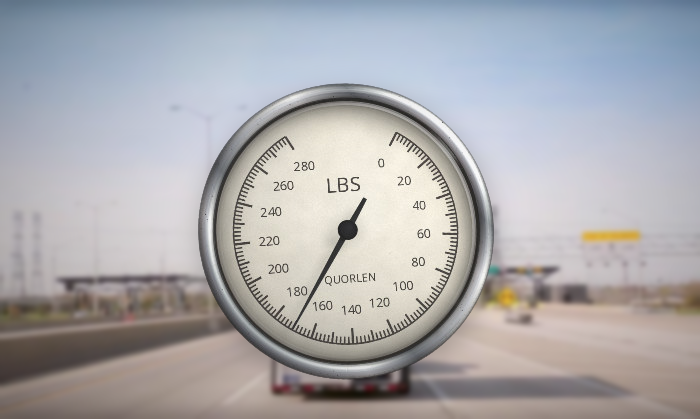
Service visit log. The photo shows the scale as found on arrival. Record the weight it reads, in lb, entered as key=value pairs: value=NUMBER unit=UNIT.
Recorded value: value=170 unit=lb
